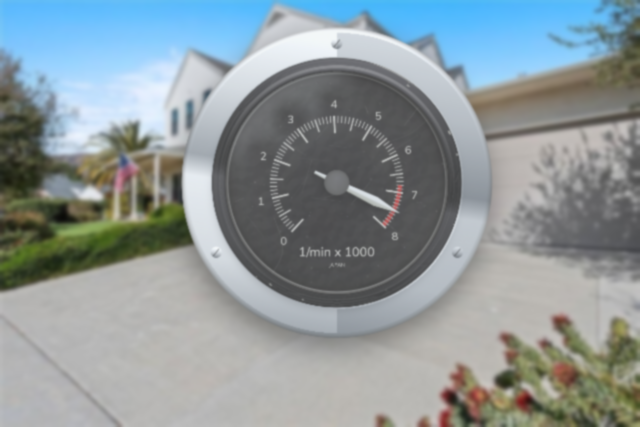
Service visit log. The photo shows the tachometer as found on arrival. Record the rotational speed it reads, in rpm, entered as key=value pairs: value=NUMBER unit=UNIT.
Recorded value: value=7500 unit=rpm
